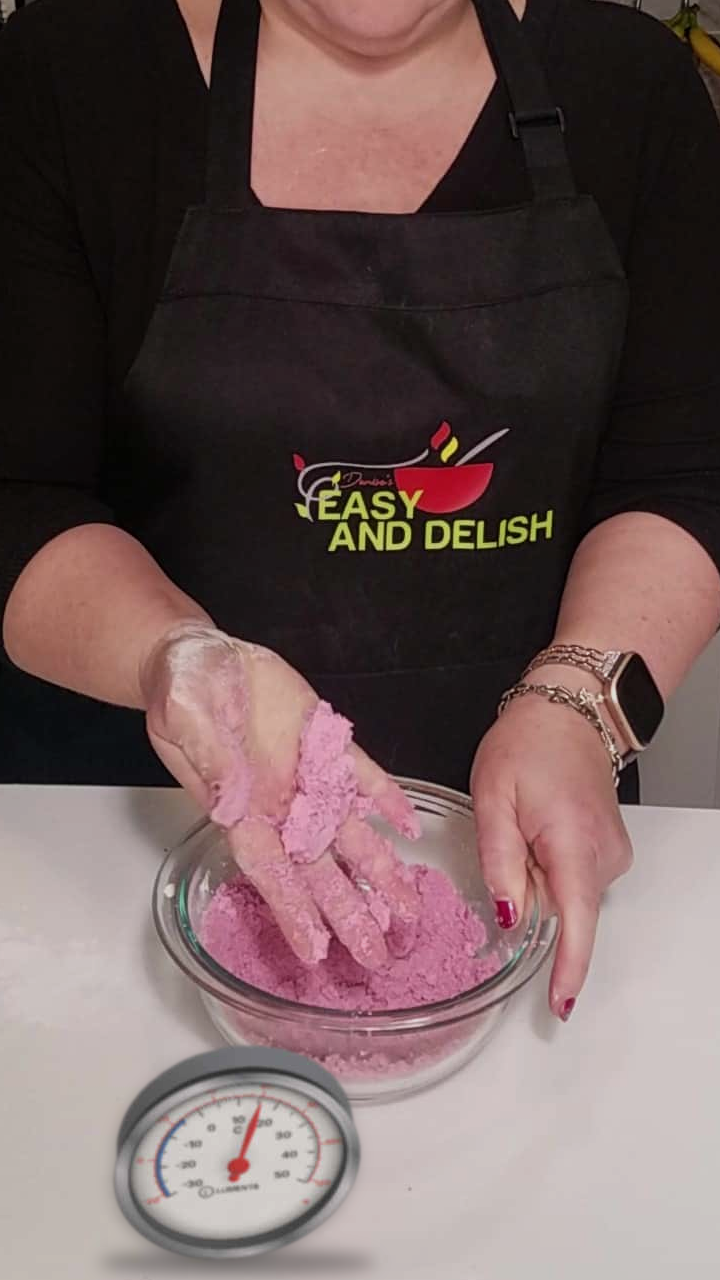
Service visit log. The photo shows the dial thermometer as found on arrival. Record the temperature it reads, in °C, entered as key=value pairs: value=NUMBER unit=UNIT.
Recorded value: value=15 unit=°C
